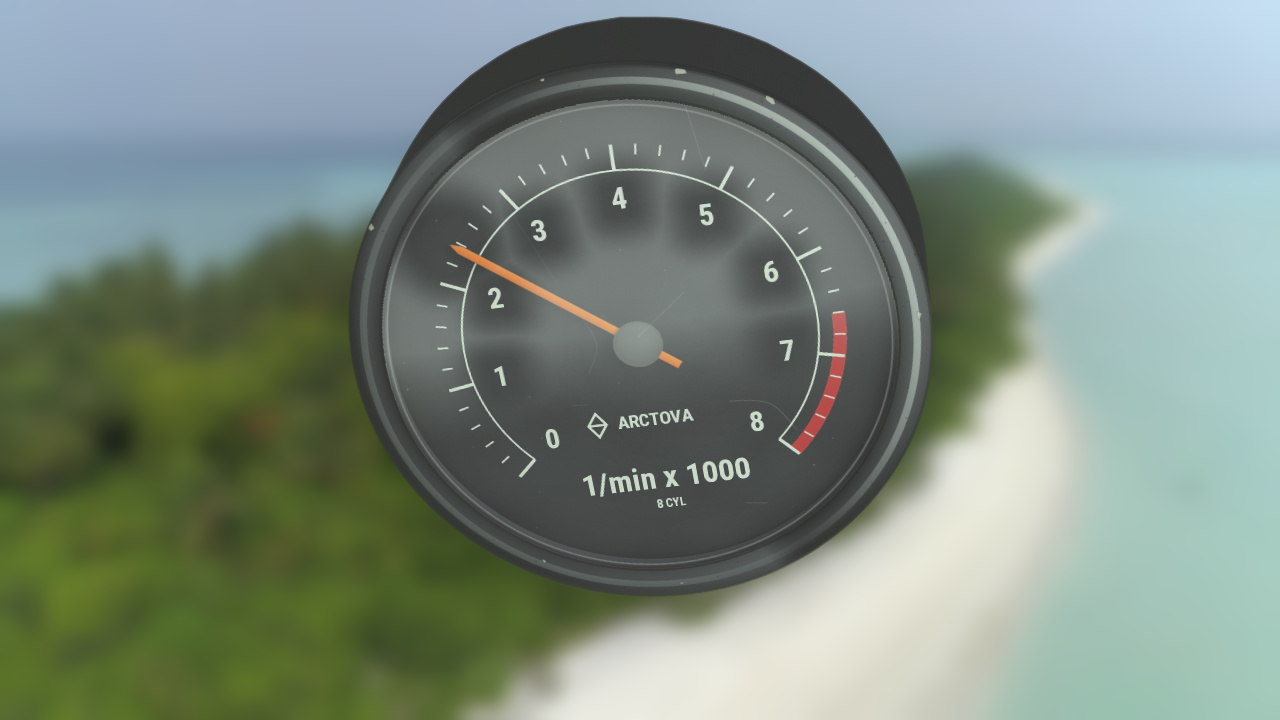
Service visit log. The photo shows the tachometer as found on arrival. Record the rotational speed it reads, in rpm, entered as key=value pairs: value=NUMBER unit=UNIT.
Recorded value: value=2400 unit=rpm
